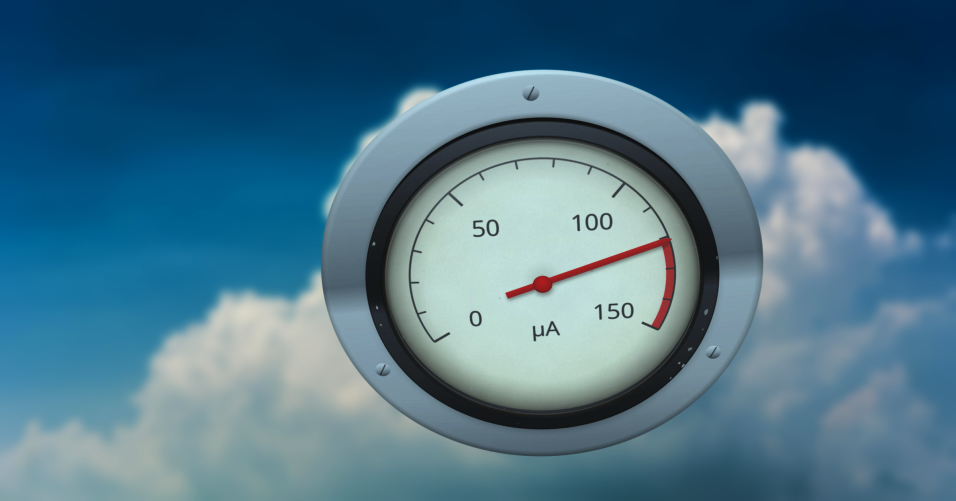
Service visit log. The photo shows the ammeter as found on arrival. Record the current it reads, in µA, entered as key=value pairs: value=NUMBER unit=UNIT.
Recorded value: value=120 unit=µA
